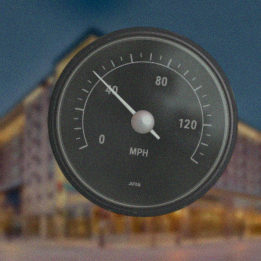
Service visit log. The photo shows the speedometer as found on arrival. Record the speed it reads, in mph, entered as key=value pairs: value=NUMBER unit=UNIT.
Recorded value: value=40 unit=mph
